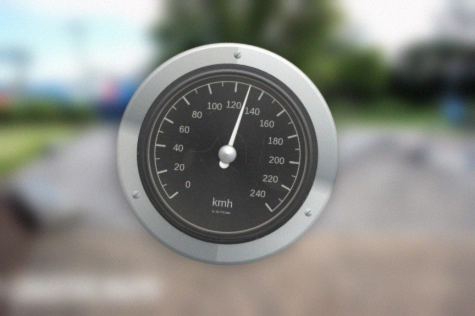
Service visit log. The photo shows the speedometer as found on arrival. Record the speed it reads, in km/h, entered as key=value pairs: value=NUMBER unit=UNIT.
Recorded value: value=130 unit=km/h
